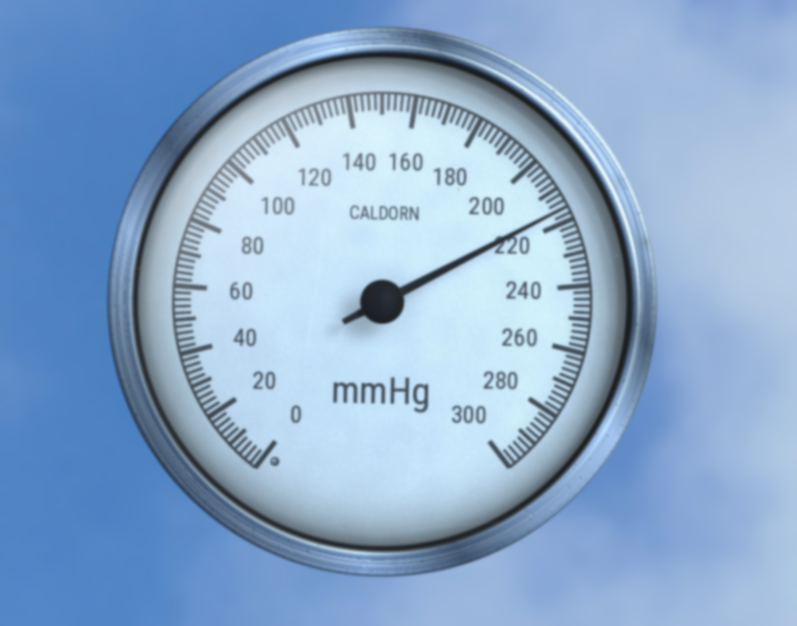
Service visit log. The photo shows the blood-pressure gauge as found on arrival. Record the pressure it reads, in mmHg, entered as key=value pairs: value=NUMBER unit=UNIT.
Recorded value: value=216 unit=mmHg
